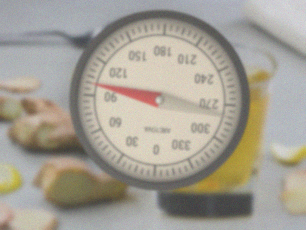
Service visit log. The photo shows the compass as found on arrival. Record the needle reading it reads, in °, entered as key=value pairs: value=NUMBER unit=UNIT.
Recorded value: value=100 unit=°
